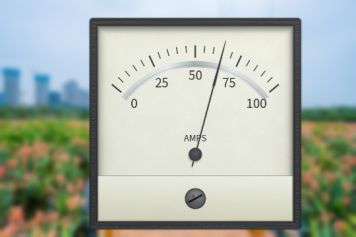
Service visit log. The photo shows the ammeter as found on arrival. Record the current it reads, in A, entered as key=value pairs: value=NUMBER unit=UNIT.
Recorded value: value=65 unit=A
